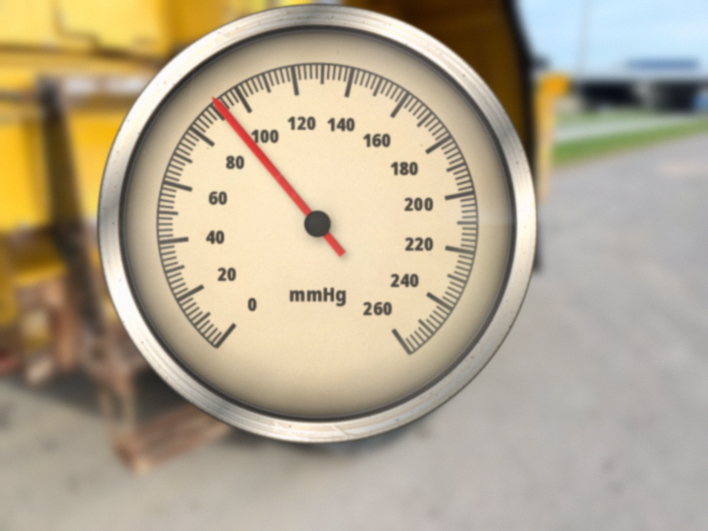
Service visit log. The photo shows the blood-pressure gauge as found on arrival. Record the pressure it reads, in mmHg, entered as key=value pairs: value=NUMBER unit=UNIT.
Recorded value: value=92 unit=mmHg
